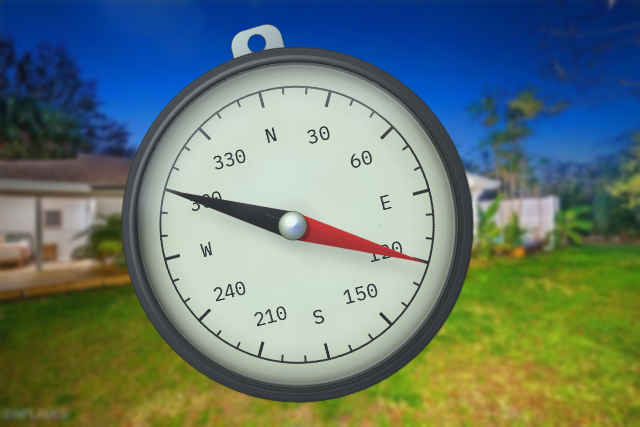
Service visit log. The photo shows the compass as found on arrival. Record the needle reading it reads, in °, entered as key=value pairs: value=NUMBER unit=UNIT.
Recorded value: value=120 unit=°
